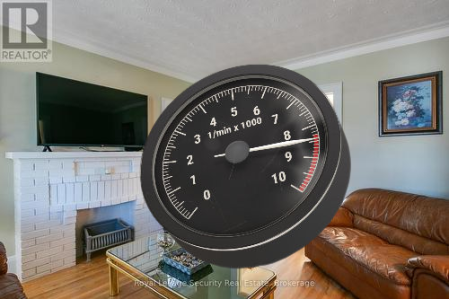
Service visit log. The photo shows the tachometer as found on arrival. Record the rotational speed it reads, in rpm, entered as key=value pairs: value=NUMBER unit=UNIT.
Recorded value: value=8500 unit=rpm
